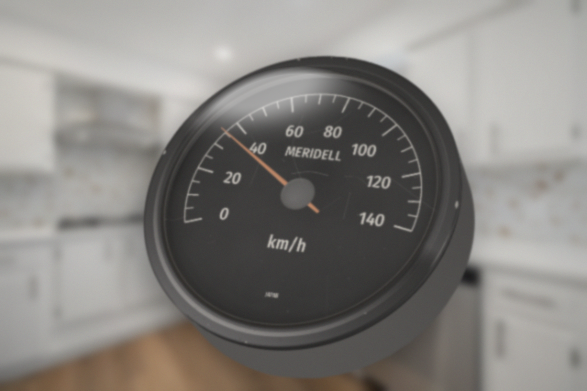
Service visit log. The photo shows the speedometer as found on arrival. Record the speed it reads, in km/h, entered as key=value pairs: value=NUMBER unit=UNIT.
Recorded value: value=35 unit=km/h
